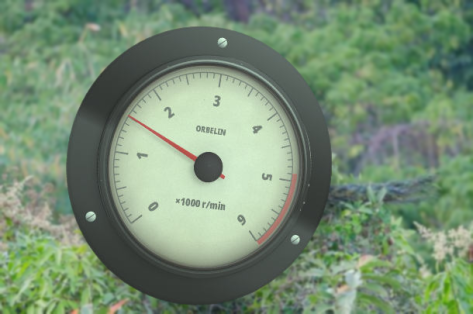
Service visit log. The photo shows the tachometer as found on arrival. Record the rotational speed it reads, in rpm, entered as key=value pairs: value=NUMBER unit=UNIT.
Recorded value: value=1500 unit=rpm
